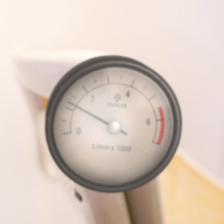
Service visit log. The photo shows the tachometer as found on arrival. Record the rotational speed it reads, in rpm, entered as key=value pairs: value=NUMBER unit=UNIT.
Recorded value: value=1250 unit=rpm
